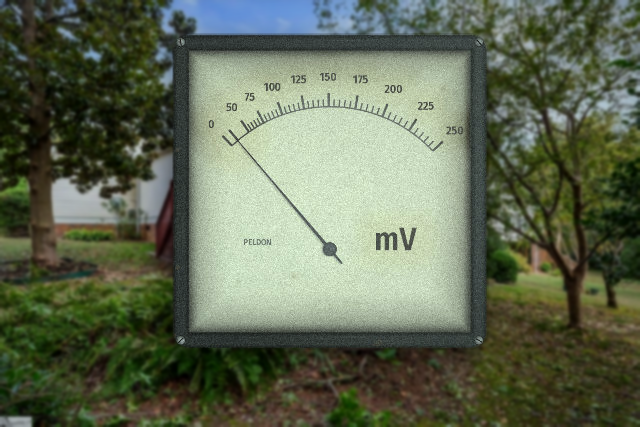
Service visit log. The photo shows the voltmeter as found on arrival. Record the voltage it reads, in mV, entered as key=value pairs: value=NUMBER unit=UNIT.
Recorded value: value=25 unit=mV
